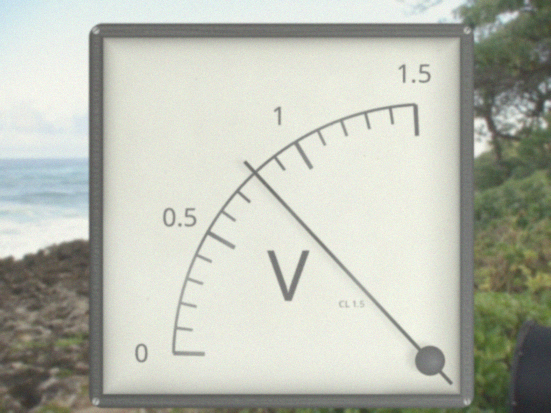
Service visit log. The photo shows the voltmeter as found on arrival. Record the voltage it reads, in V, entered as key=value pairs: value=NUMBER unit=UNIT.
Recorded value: value=0.8 unit=V
